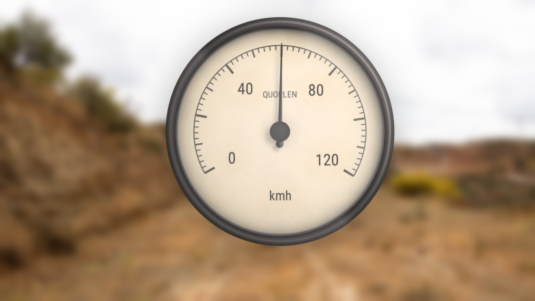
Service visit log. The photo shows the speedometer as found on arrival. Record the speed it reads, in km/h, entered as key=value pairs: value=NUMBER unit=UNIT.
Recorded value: value=60 unit=km/h
